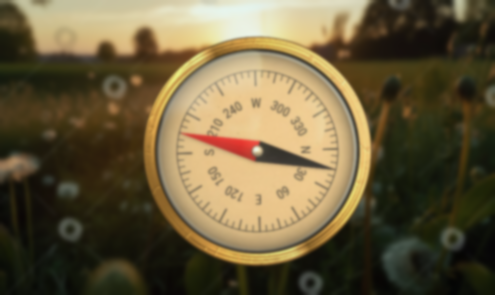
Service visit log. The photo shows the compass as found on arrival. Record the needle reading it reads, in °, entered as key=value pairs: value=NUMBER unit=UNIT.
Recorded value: value=195 unit=°
